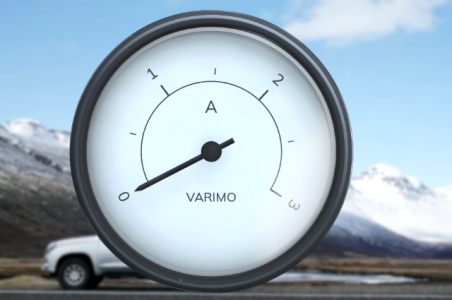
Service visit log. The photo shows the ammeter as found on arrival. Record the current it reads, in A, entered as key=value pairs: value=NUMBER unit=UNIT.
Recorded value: value=0 unit=A
